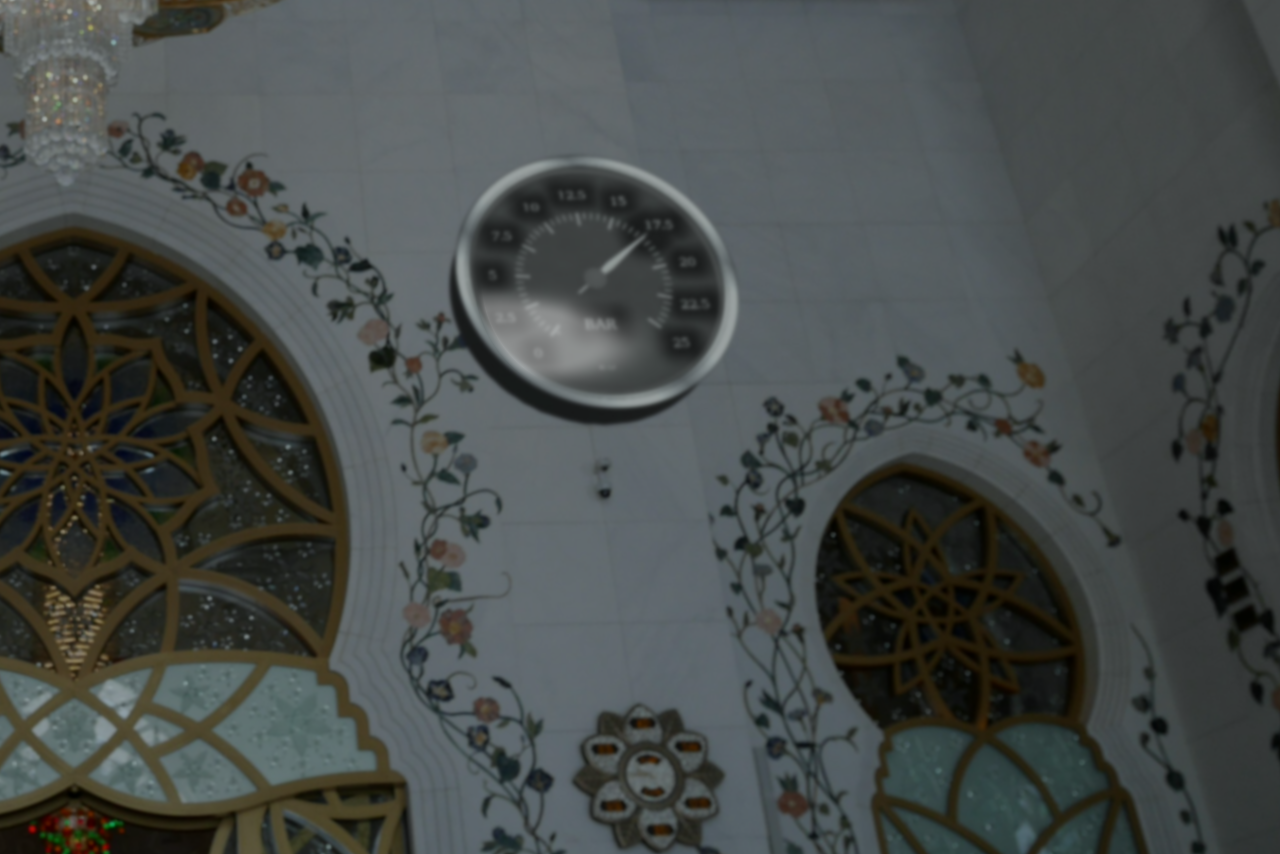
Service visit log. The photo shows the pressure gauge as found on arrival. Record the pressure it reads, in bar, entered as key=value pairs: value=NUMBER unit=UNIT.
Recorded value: value=17.5 unit=bar
